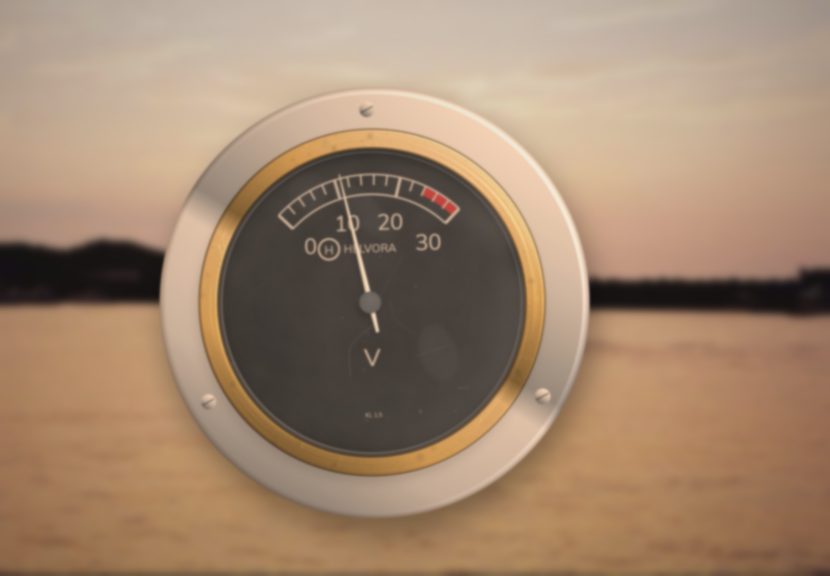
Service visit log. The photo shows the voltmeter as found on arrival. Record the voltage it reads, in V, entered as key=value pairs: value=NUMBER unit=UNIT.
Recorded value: value=11 unit=V
